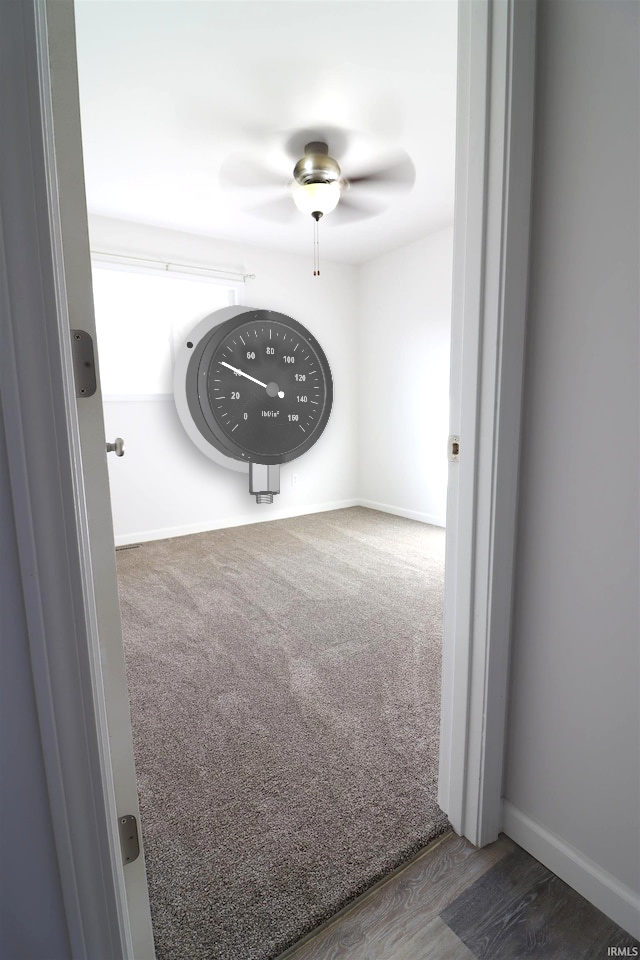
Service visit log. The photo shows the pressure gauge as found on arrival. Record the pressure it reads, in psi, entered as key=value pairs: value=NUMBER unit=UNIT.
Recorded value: value=40 unit=psi
